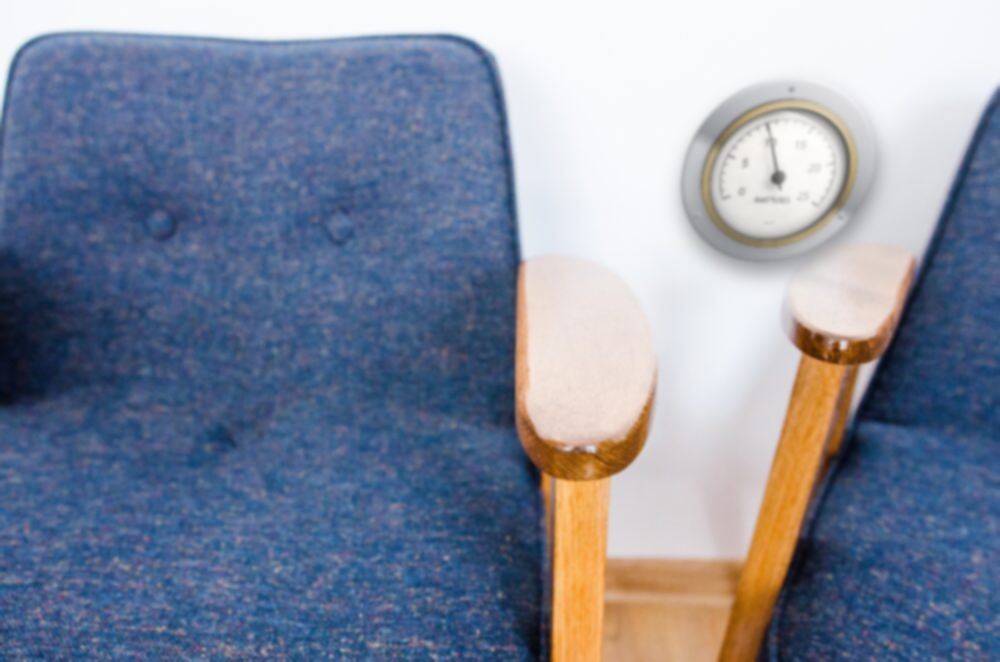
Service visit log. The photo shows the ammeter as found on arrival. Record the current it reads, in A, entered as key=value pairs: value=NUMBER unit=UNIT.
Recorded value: value=10 unit=A
